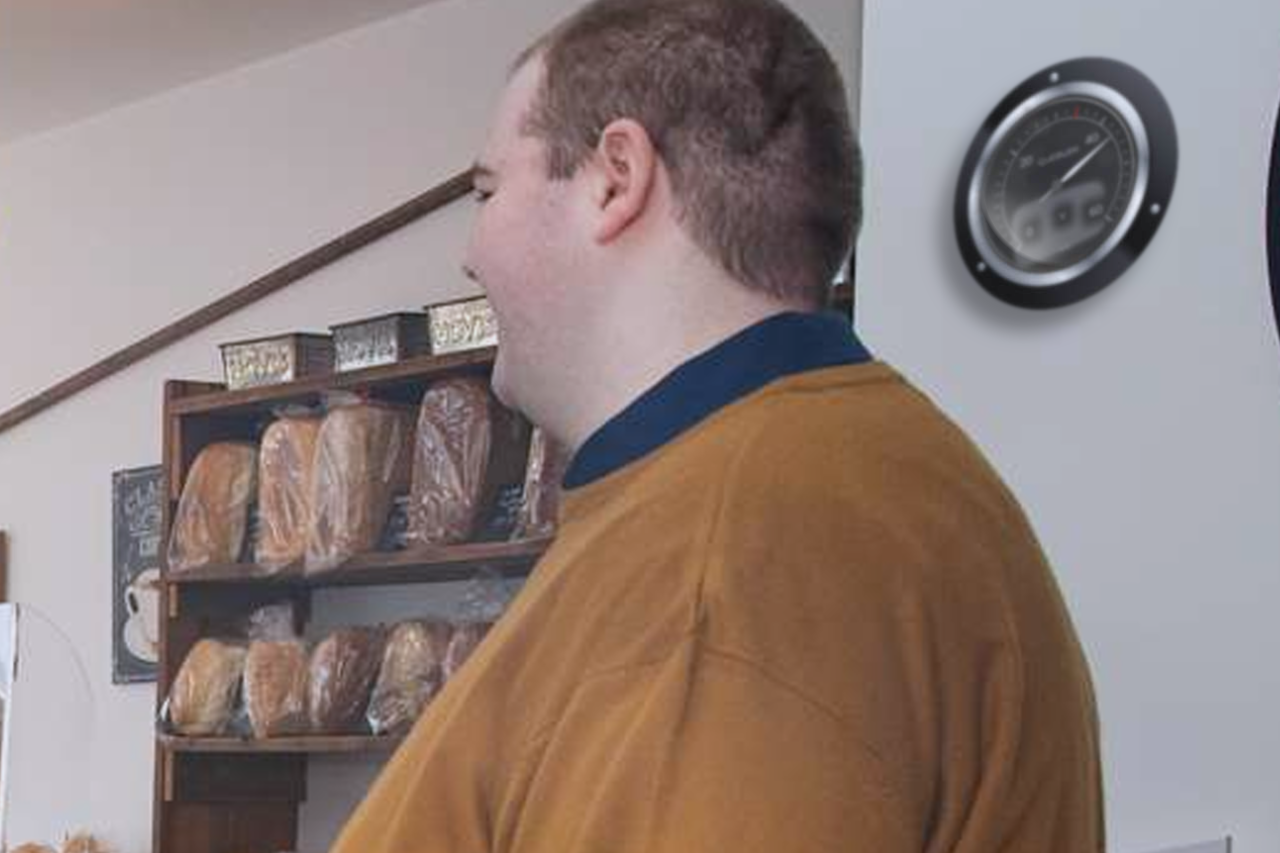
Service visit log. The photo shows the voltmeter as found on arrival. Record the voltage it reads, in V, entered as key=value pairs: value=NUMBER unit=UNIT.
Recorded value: value=44 unit=V
